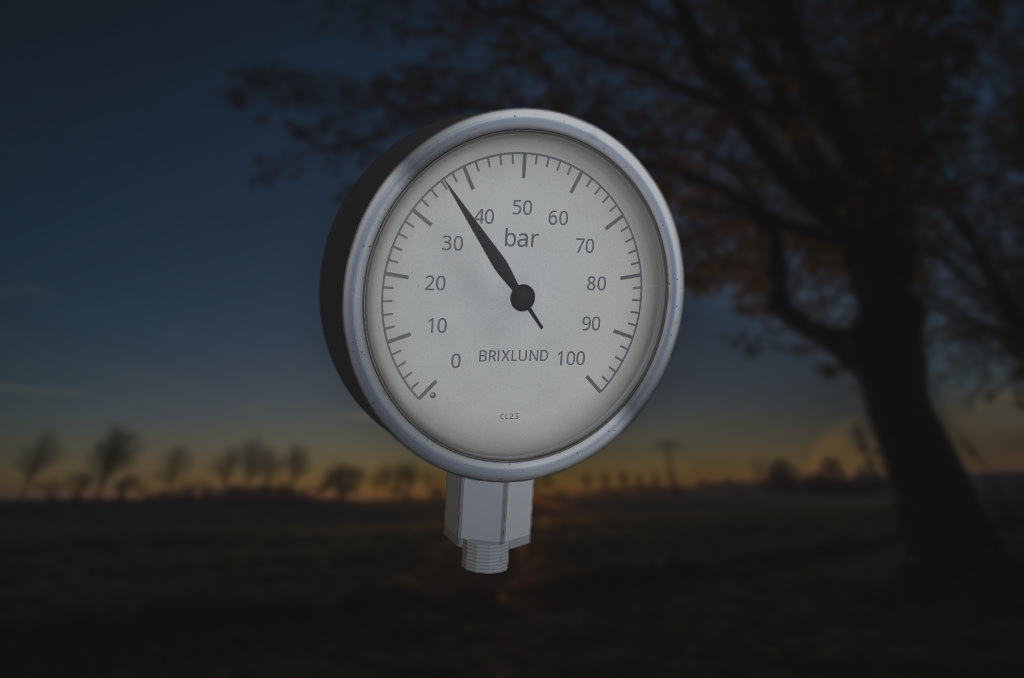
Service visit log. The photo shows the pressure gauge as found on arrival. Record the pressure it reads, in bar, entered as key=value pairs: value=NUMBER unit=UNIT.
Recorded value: value=36 unit=bar
